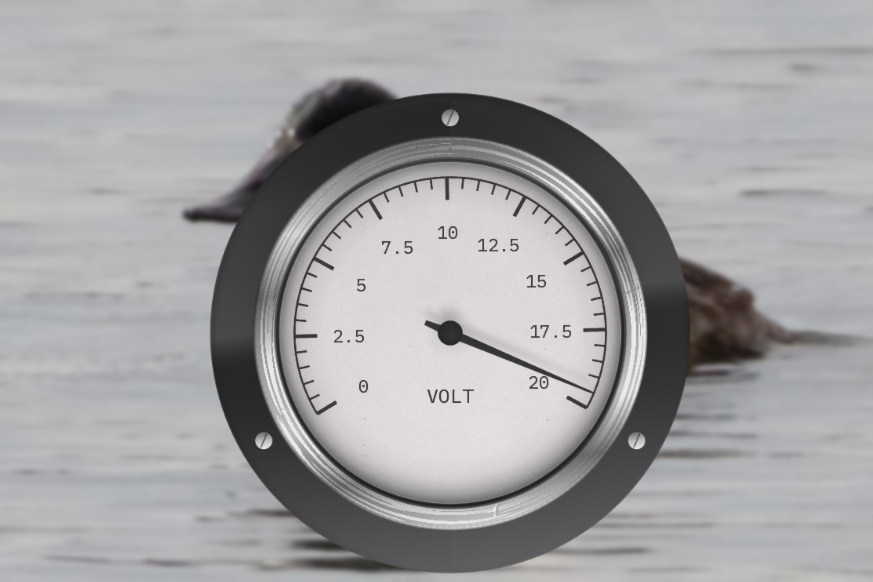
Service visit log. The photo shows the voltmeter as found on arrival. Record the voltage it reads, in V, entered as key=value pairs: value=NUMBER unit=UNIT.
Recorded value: value=19.5 unit=V
